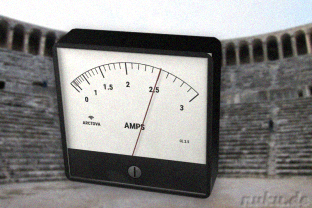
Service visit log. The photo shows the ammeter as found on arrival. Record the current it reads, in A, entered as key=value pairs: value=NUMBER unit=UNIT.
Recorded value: value=2.5 unit=A
